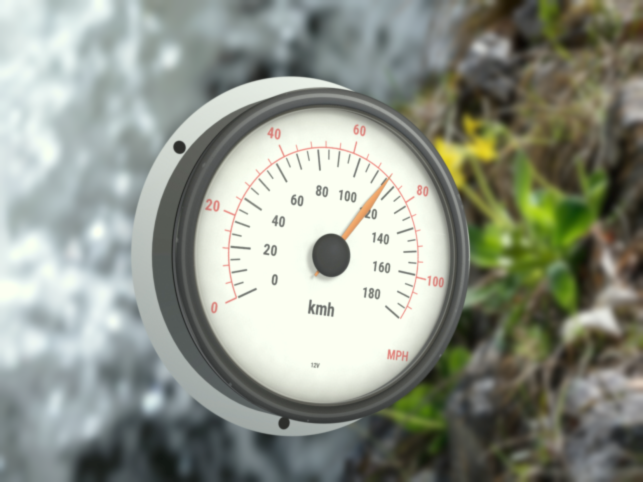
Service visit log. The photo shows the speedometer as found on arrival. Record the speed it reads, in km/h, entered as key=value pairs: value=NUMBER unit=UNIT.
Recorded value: value=115 unit=km/h
